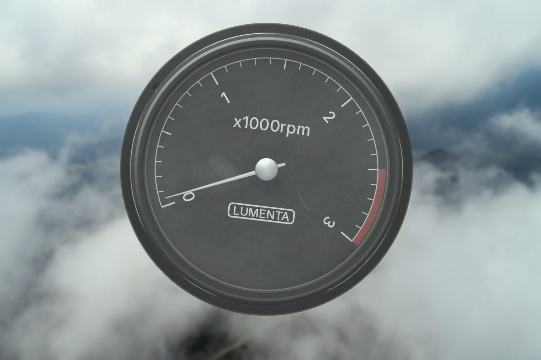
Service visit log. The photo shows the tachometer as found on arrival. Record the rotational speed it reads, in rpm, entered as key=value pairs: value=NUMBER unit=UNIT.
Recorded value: value=50 unit=rpm
